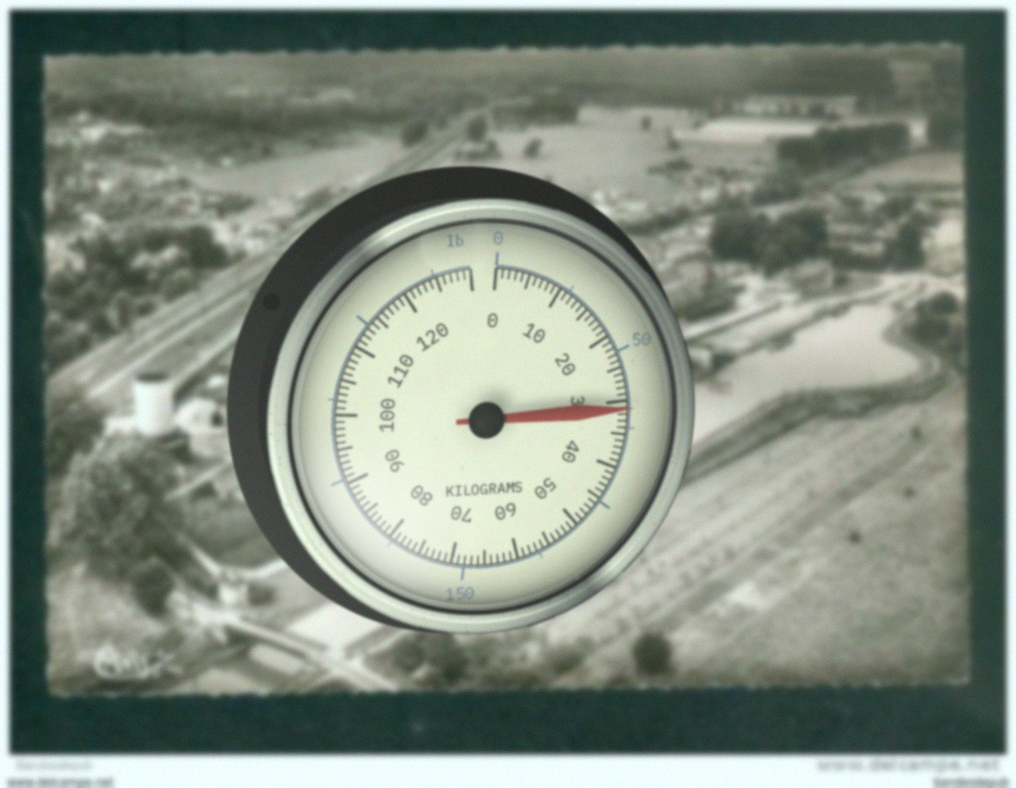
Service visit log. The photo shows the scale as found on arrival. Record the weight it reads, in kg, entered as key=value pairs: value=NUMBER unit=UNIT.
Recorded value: value=31 unit=kg
